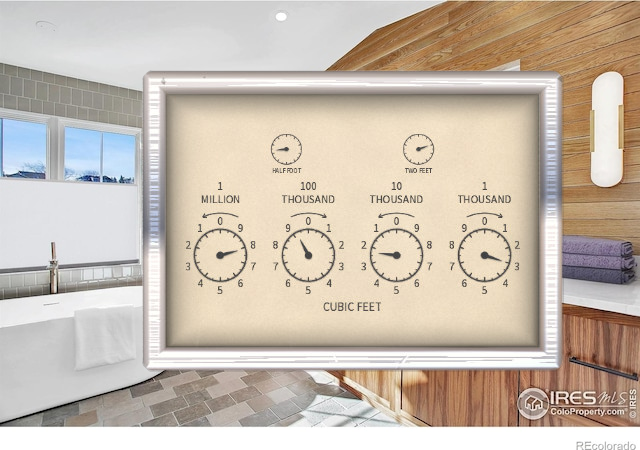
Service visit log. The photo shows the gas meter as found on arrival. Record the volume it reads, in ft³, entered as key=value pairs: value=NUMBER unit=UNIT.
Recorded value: value=792300 unit=ft³
